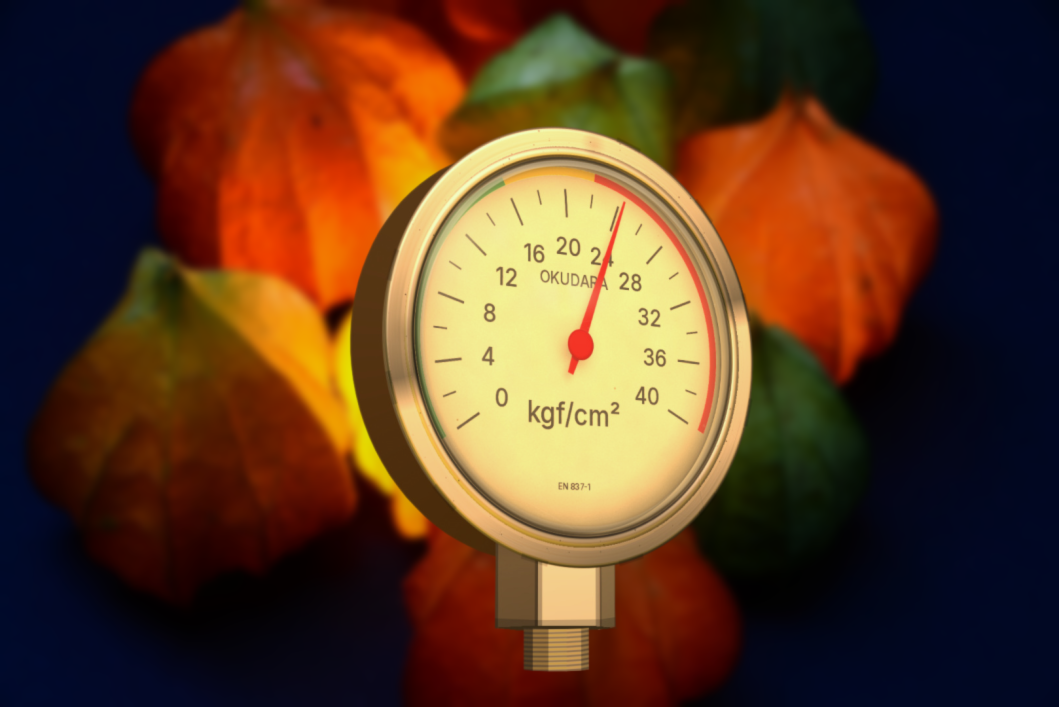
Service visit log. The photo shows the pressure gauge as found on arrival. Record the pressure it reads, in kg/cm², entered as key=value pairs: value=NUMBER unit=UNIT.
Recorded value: value=24 unit=kg/cm²
